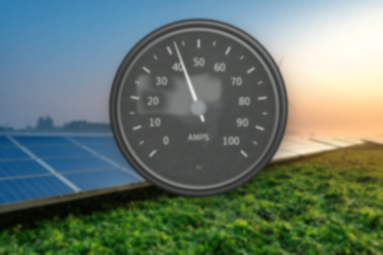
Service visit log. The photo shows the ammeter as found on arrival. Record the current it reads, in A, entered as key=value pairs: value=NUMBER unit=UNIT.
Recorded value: value=42.5 unit=A
